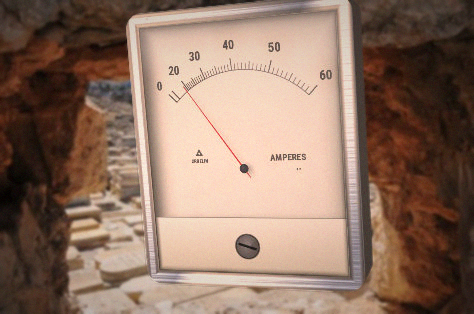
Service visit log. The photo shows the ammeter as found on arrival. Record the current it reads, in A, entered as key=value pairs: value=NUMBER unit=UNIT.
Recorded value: value=20 unit=A
